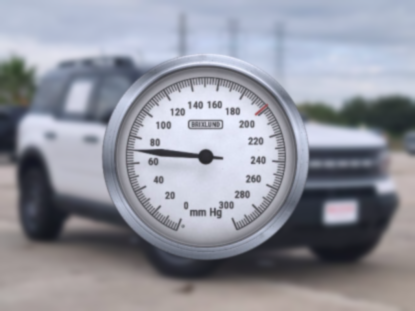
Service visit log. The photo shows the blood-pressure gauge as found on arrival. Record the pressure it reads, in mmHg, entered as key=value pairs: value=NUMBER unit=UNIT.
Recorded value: value=70 unit=mmHg
